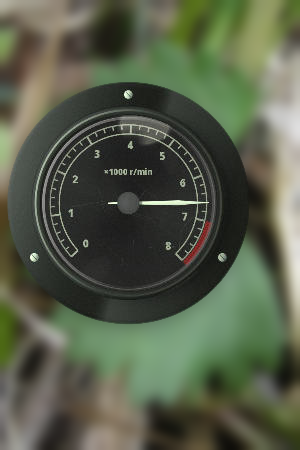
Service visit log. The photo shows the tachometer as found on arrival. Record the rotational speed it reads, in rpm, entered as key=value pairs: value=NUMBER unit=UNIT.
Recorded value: value=6600 unit=rpm
